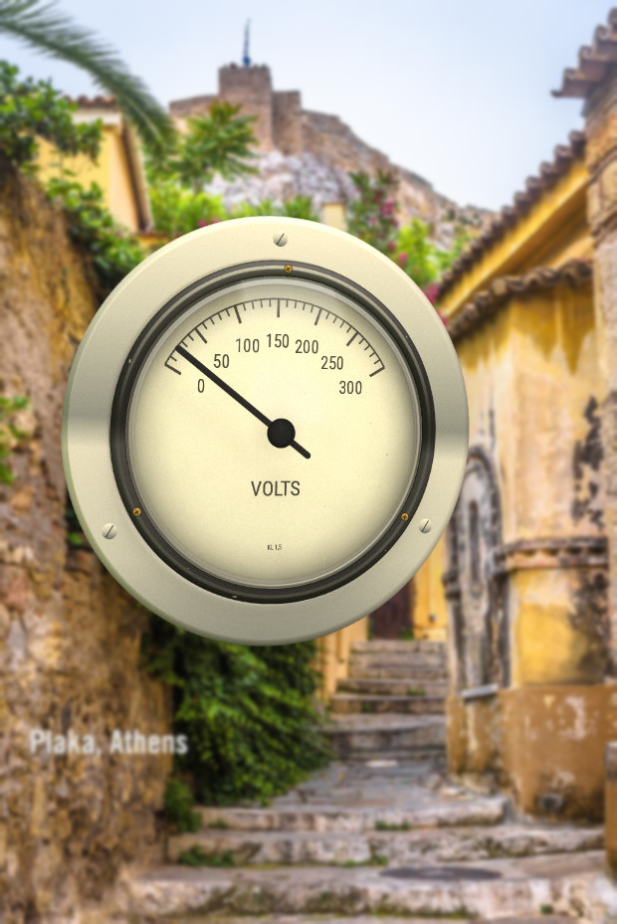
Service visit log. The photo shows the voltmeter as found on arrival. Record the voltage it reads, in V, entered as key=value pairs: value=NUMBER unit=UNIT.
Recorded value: value=20 unit=V
